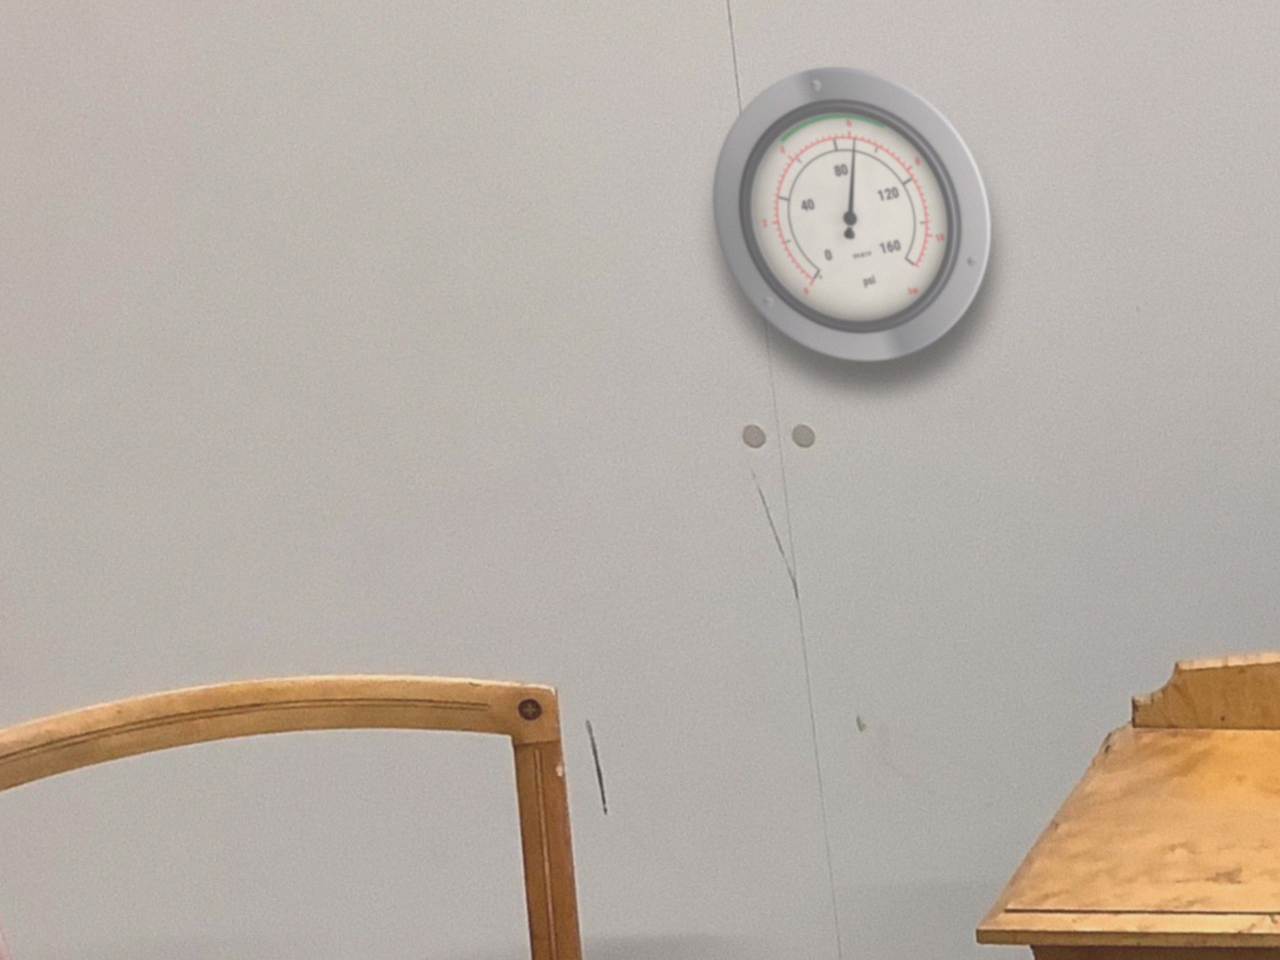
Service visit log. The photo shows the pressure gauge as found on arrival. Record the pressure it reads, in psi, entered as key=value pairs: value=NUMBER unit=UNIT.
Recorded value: value=90 unit=psi
